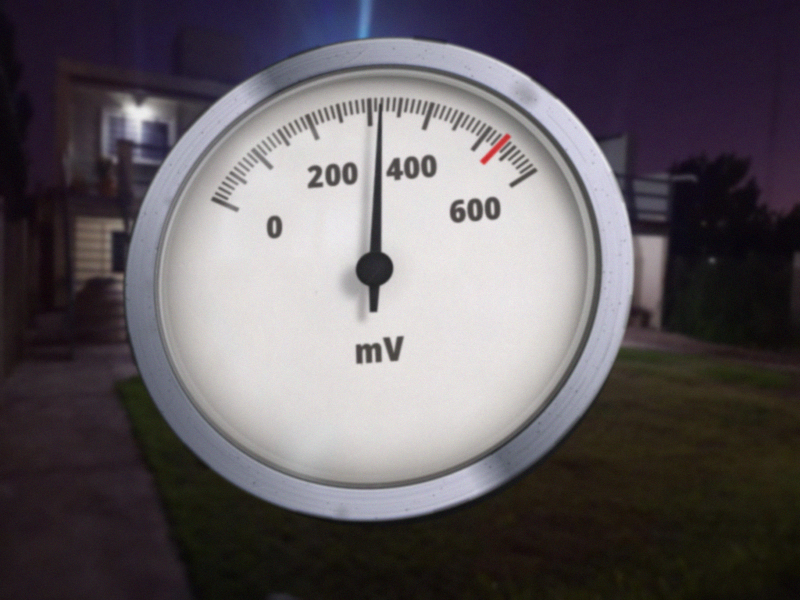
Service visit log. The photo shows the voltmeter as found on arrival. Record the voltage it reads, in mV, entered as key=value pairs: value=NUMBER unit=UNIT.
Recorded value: value=320 unit=mV
